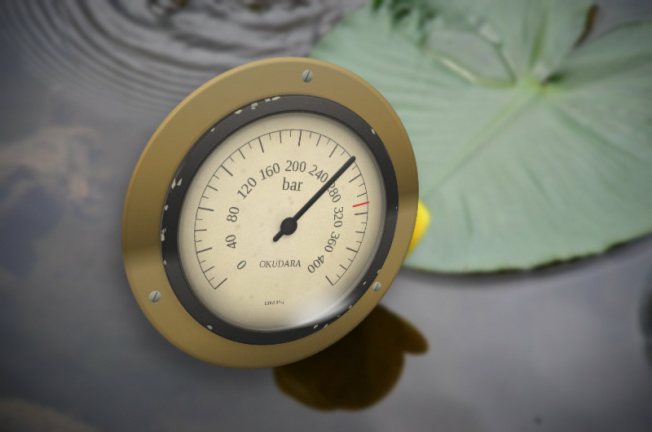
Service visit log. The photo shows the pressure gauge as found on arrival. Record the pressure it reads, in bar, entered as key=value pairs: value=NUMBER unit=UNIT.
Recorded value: value=260 unit=bar
